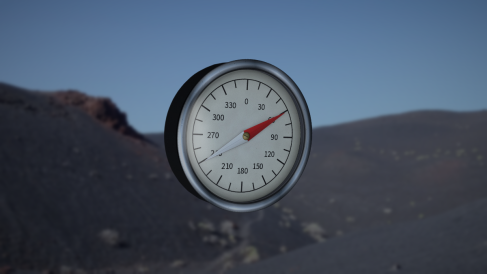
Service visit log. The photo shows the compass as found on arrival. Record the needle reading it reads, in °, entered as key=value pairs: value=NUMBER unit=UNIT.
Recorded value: value=60 unit=°
